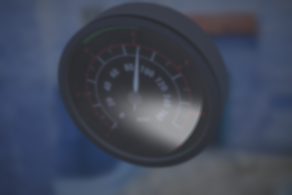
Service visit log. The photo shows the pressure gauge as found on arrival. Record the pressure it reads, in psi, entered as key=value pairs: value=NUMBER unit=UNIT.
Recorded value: value=90 unit=psi
